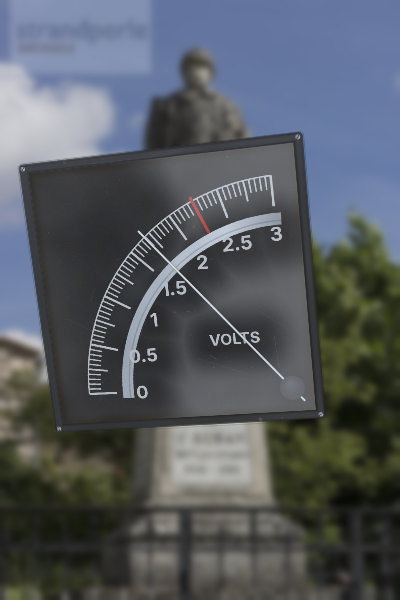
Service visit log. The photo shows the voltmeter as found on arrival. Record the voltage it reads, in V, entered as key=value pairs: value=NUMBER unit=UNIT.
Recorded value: value=1.7 unit=V
